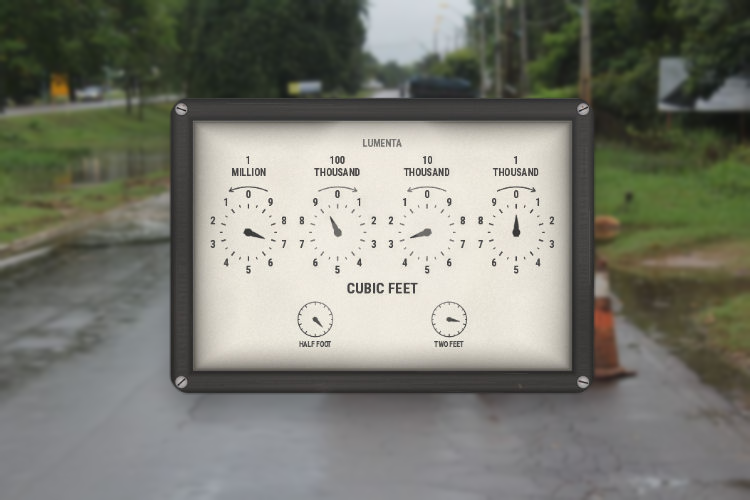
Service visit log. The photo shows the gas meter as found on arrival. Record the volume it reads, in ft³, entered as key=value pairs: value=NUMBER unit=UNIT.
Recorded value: value=693000 unit=ft³
